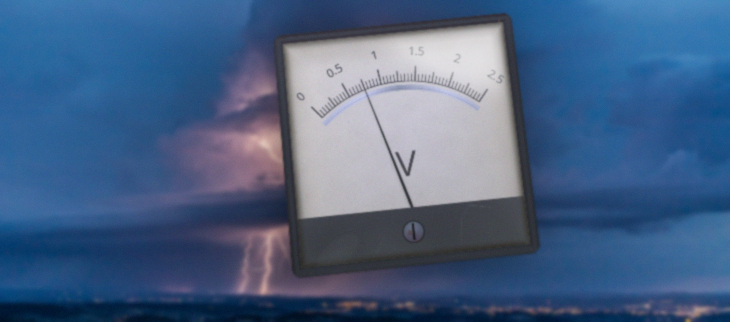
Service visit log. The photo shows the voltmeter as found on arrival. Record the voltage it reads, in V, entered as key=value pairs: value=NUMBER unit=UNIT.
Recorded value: value=0.75 unit=V
